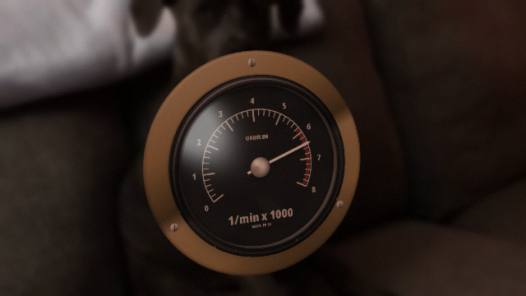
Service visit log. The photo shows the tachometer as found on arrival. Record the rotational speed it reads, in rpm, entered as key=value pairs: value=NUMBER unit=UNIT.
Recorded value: value=6400 unit=rpm
